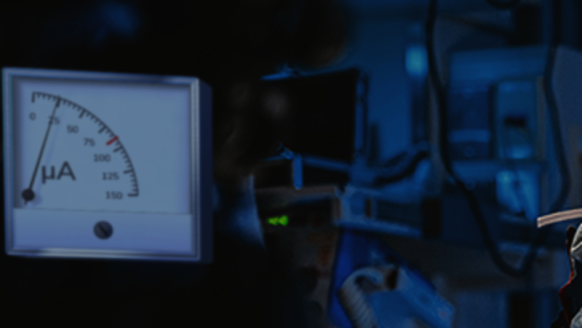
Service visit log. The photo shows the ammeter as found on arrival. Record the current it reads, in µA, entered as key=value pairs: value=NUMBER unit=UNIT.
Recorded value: value=25 unit=µA
